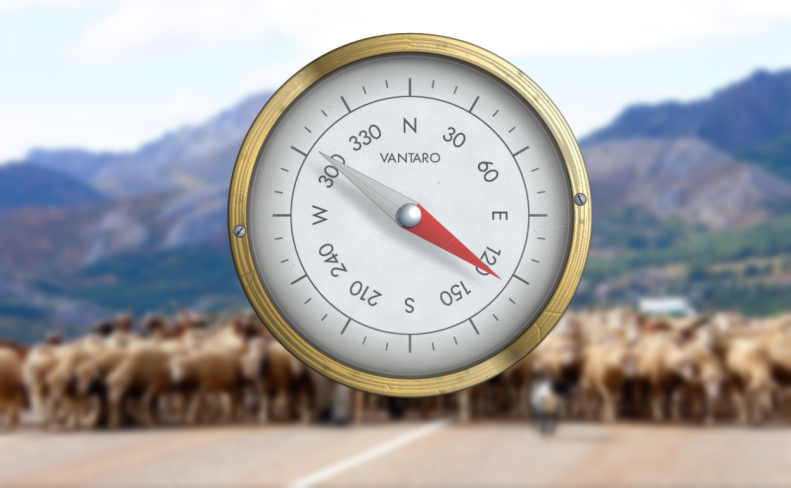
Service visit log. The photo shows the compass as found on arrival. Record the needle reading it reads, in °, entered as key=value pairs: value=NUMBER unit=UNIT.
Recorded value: value=125 unit=°
